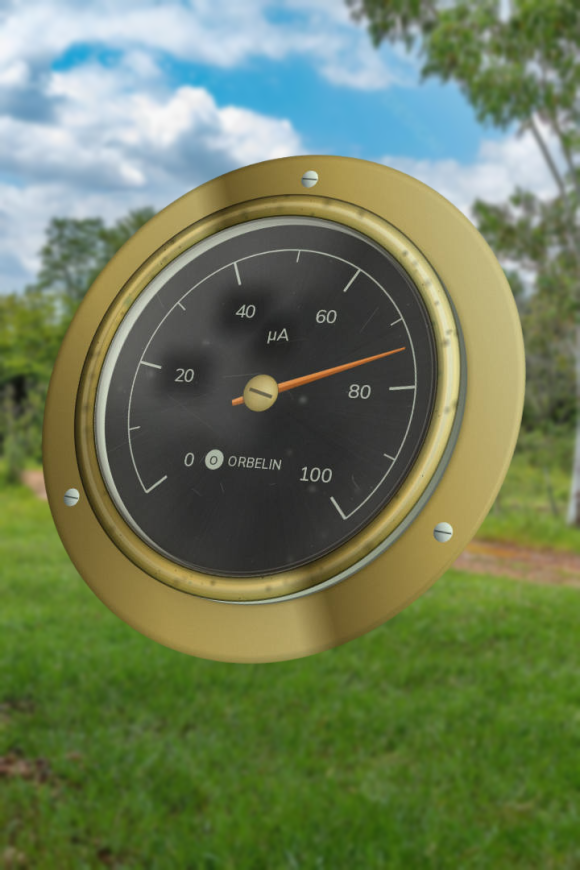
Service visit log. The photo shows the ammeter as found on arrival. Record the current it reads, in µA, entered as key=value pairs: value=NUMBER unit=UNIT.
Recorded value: value=75 unit=µA
